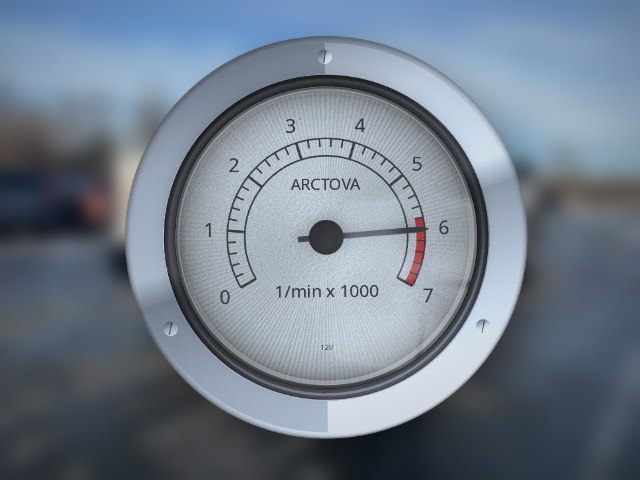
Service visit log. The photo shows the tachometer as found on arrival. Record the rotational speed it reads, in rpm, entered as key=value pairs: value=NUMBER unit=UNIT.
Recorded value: value=6000 unit=rpm
